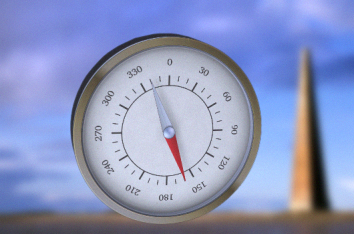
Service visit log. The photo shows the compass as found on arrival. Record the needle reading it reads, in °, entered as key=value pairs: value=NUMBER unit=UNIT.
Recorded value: value=160 unit=°
